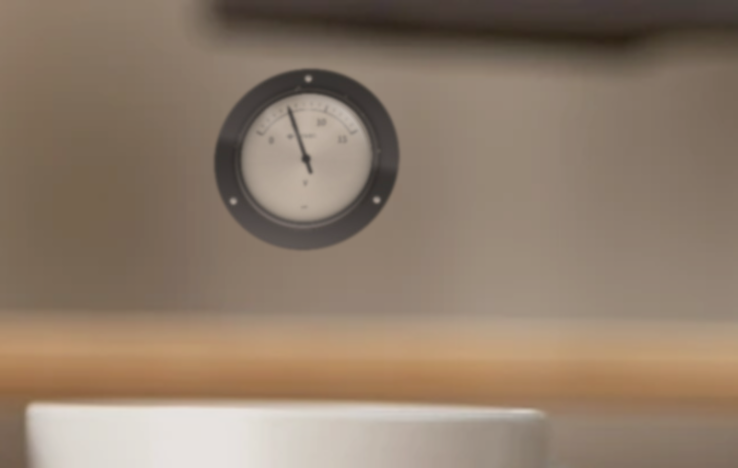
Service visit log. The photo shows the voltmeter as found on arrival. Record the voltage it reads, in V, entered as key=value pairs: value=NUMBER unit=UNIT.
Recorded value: value=5 unit=V
